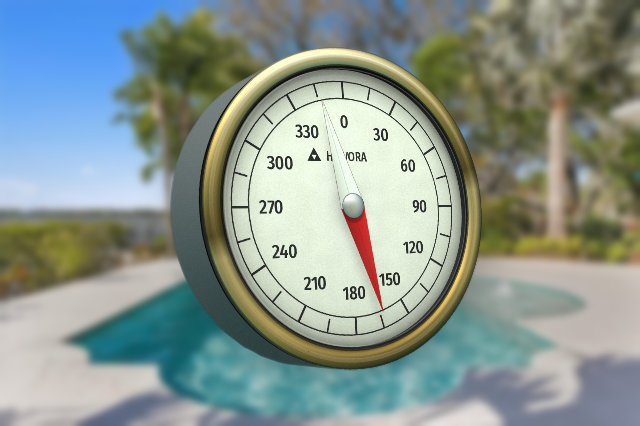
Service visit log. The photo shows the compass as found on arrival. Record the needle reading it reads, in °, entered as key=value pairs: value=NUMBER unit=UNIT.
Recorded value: value=165 unit=°
